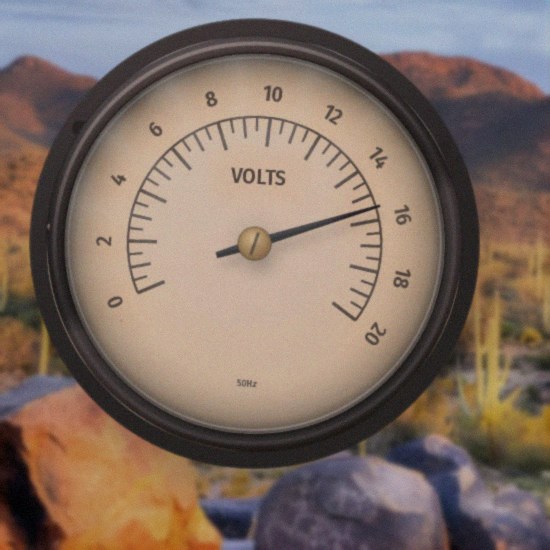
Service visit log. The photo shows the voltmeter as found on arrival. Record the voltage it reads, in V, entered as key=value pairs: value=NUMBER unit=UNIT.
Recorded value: value=15.5 unit=V
